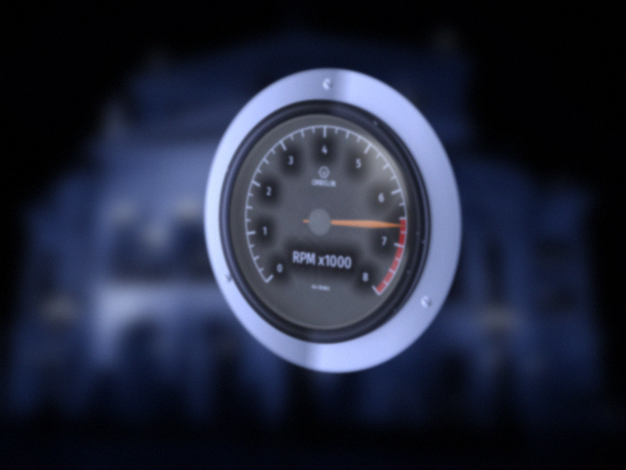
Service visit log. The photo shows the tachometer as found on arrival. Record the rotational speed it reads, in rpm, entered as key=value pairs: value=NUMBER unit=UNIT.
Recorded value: value=6625 unit=rpm
